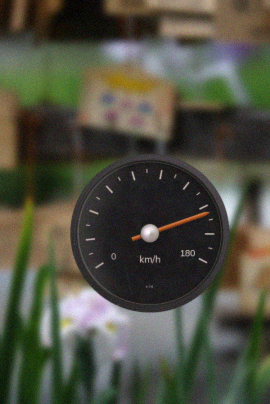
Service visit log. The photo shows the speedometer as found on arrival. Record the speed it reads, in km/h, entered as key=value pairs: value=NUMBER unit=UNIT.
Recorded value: value=145 unit=km/h
